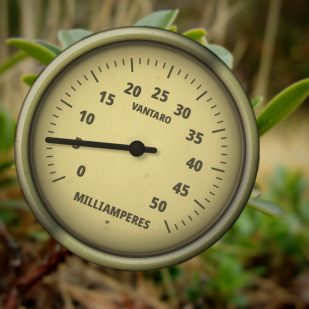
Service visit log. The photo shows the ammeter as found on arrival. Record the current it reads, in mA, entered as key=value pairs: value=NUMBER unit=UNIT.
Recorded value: value=5 unit=mA
